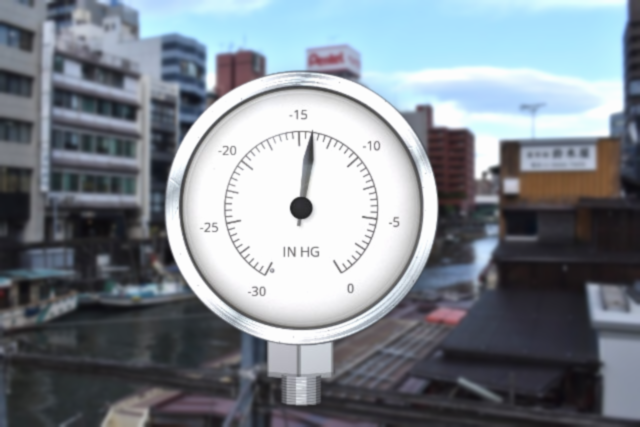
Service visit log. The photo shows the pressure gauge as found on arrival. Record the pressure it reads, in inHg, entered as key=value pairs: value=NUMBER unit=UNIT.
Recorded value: value=-14 unit=inHg
